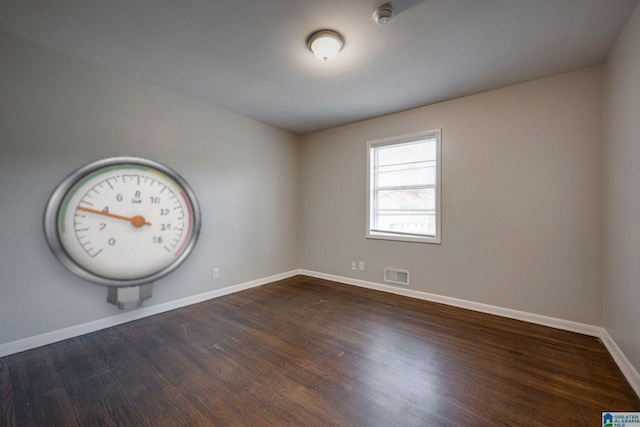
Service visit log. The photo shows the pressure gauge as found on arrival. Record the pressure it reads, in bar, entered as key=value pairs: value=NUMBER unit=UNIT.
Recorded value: value=3.5 unit=bar
